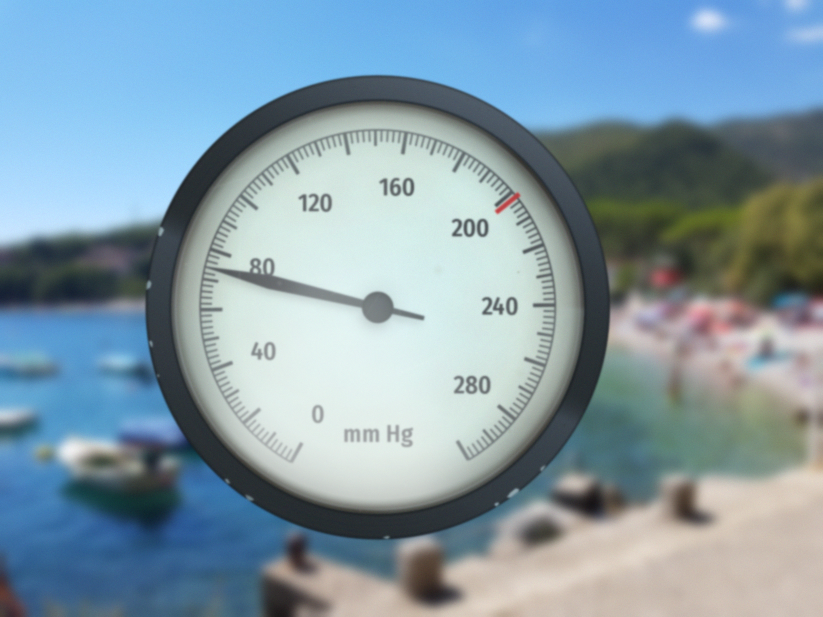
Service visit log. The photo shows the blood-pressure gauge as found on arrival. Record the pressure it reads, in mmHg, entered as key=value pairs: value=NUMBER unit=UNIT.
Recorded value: value=74 unit=mmHg
